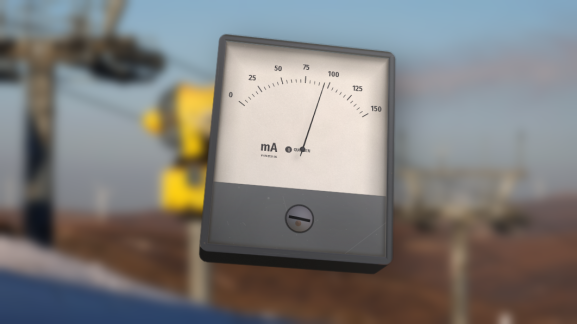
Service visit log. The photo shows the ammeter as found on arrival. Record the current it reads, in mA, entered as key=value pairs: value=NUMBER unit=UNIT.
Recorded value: value=95 unit=mA
